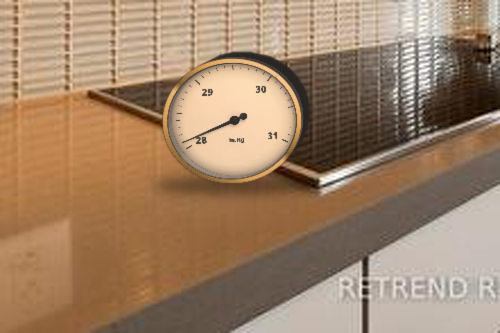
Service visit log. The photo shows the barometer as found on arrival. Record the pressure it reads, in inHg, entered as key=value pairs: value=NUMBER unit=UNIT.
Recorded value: value=28.1 unit=inHg
